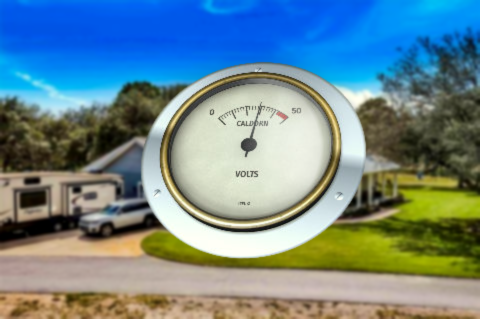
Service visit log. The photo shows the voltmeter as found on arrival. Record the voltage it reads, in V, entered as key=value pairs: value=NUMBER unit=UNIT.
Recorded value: value=30 unit=V
